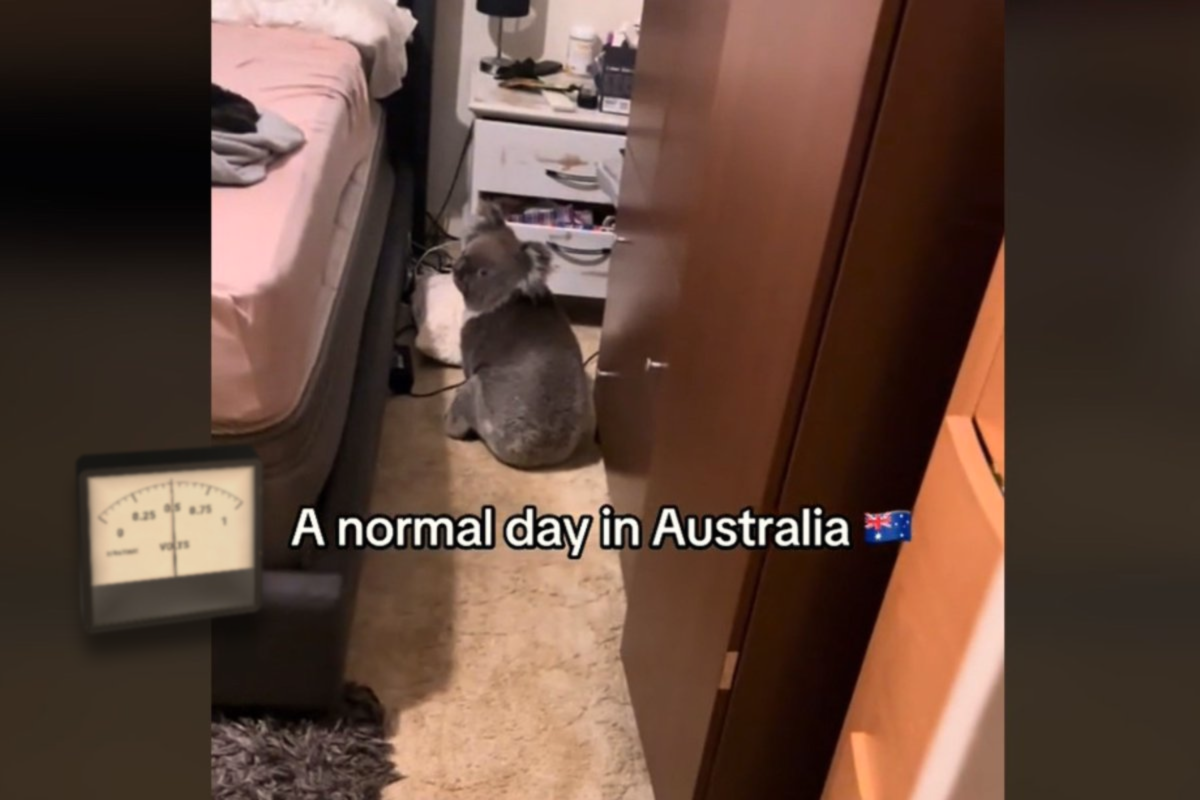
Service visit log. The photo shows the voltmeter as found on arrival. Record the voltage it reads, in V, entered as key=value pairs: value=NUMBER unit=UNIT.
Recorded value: value=0.5 unit=V
